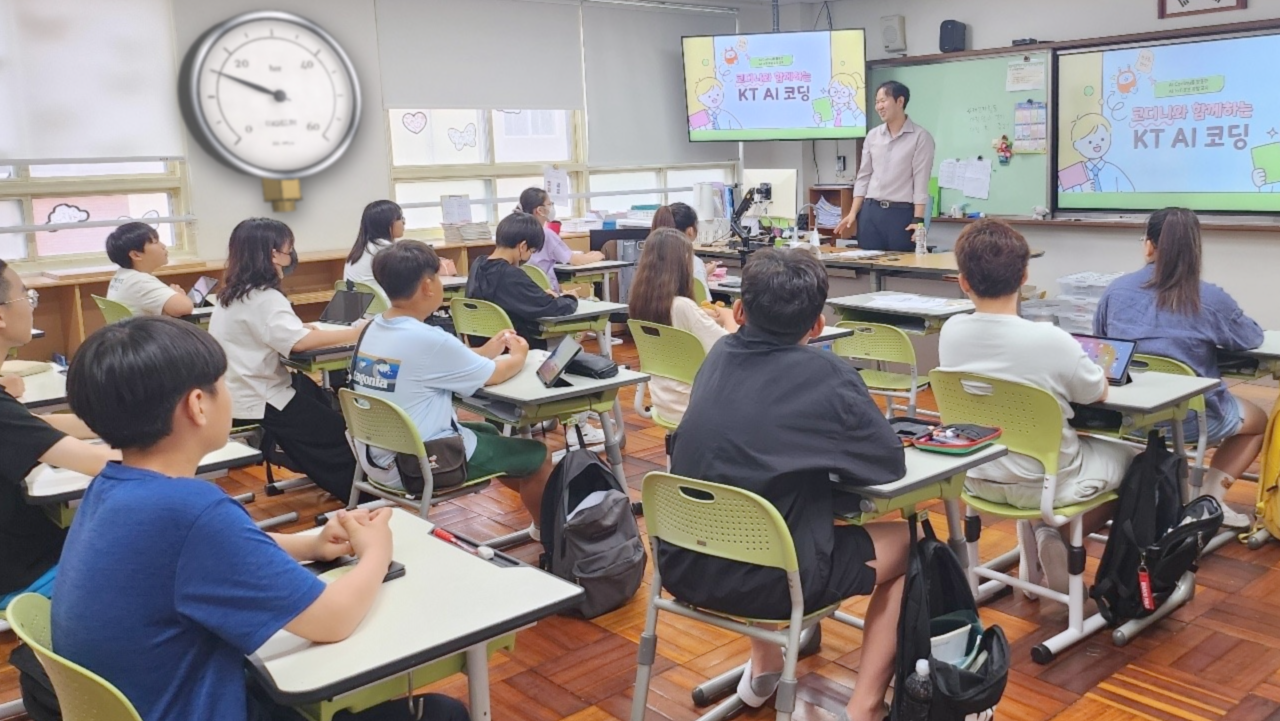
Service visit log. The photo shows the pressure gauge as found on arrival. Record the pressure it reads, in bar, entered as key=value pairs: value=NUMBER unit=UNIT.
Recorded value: value=15 unit=bar
